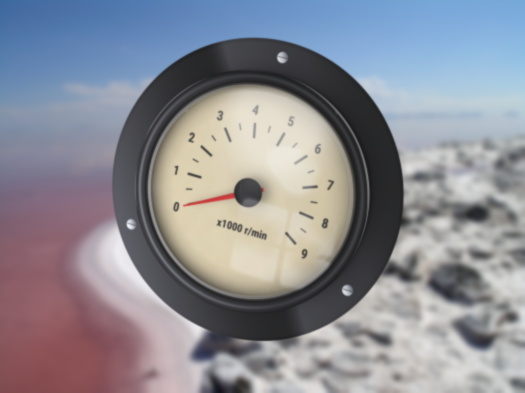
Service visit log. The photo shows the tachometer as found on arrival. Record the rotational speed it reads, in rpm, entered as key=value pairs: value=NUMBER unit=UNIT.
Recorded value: value=0 unit=rpm
